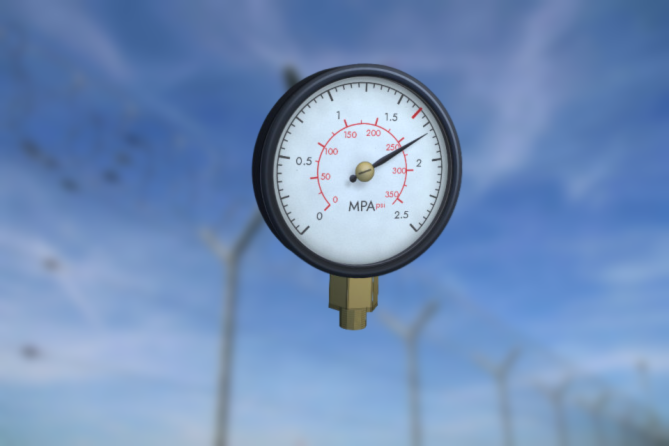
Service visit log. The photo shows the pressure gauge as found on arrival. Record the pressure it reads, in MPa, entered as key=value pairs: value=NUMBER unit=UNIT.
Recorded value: value=1.8 unit=MPa
